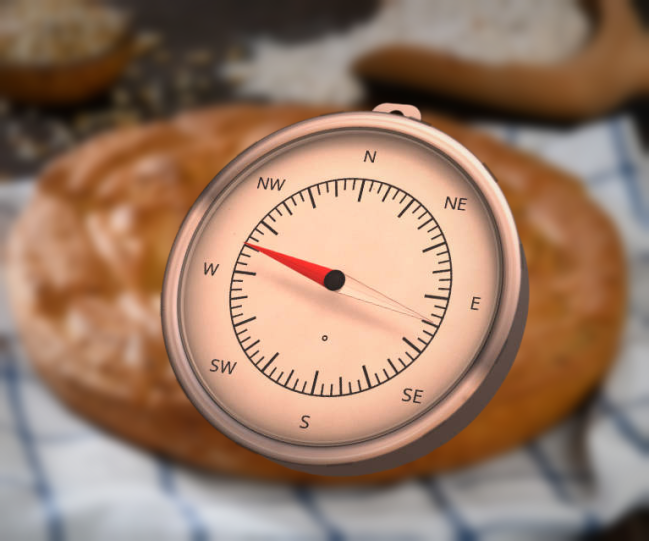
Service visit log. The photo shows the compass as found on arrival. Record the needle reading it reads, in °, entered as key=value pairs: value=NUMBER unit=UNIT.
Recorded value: value=285 unit=°
